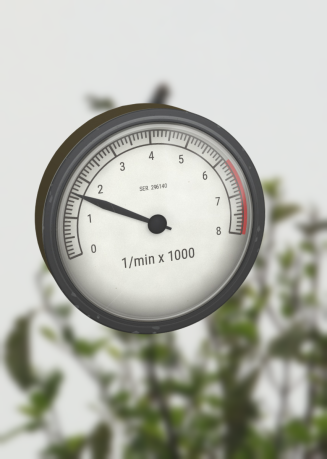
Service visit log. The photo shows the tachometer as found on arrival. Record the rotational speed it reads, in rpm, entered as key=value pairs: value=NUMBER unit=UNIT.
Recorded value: value=1600 unit=rpm
